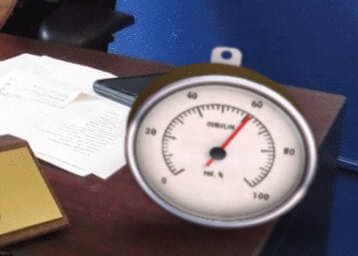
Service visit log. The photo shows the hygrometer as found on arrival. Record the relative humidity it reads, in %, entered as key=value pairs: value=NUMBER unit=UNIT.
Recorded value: value=60 unit=%
